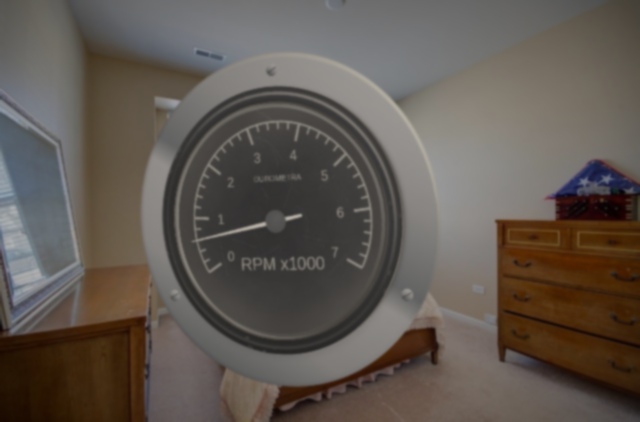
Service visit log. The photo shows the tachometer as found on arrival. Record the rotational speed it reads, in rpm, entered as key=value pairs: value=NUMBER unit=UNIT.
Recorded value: value=600 unit=rpm
